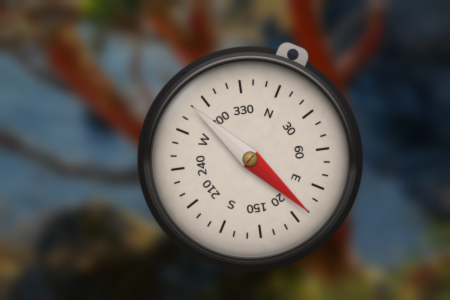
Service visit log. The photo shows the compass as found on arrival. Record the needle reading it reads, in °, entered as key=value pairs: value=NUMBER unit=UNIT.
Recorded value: value=110 unit=°
